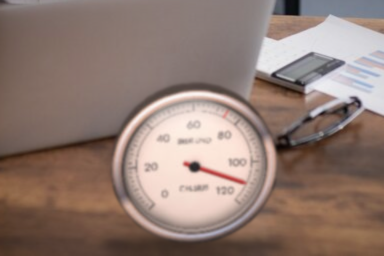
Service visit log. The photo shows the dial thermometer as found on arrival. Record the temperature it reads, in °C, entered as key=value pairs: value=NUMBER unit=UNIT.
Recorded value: value=110 unit=°C
